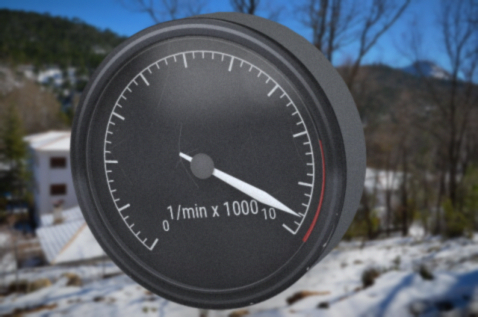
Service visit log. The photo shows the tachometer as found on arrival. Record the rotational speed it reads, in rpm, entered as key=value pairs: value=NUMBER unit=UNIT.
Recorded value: value=9600 unit=rpm
